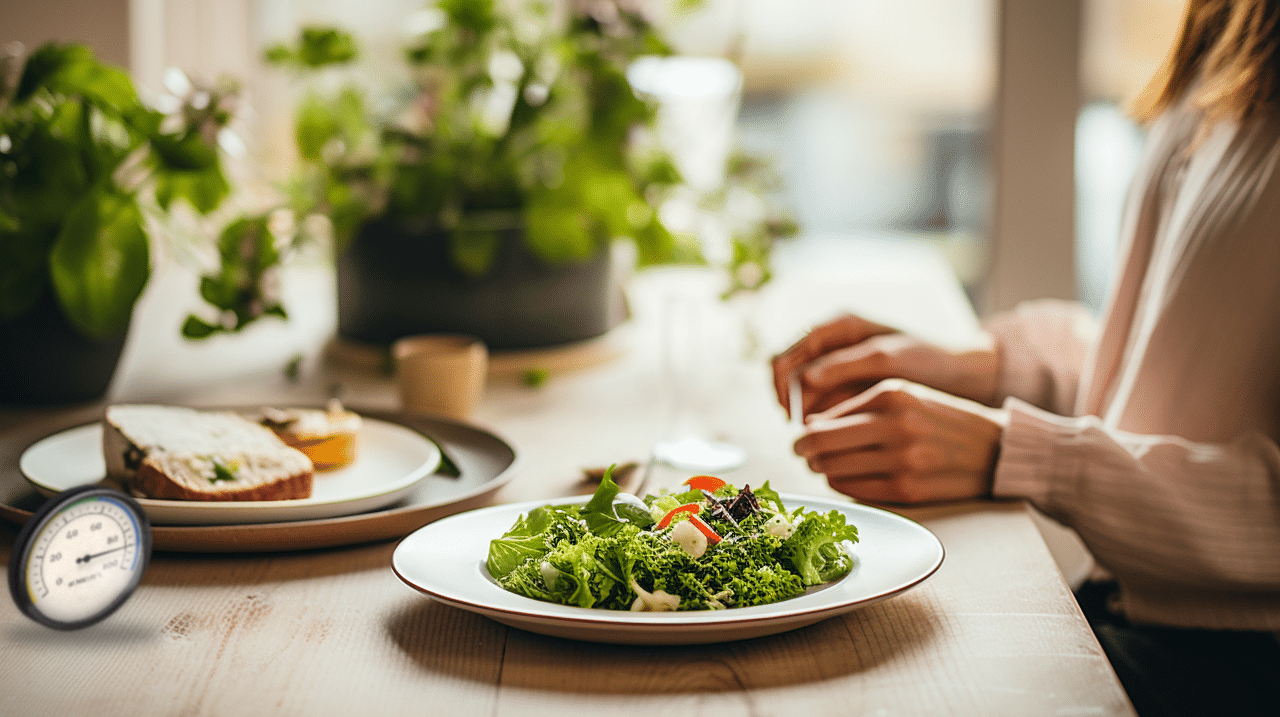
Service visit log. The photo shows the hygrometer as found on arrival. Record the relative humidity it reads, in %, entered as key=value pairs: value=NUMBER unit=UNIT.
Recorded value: value=88 unit=%
